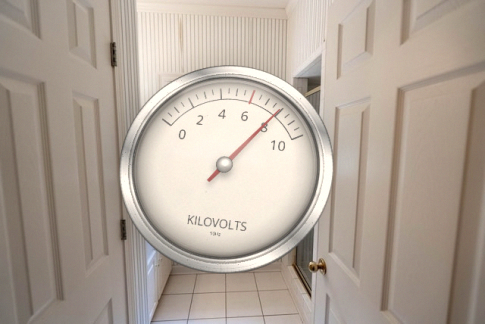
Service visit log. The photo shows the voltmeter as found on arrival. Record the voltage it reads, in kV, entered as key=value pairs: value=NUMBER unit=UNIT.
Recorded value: value=8 unit=kV
